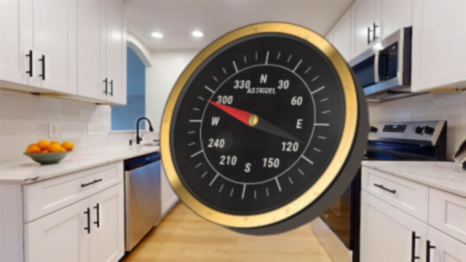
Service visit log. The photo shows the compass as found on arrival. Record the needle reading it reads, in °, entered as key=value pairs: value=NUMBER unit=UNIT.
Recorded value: value=290 unit=°
